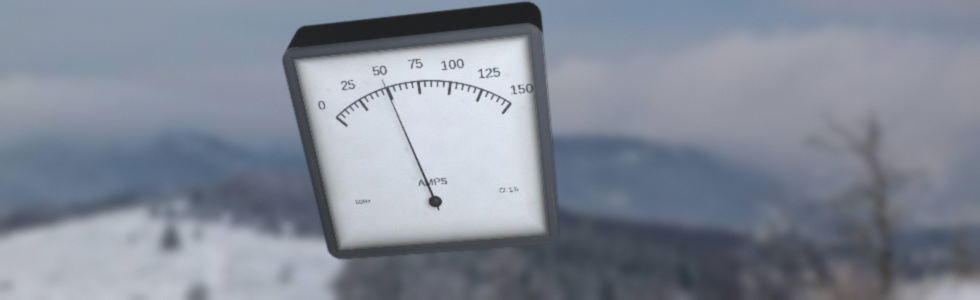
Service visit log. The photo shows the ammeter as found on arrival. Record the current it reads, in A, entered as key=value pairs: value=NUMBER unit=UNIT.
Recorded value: value=50 unit=A
